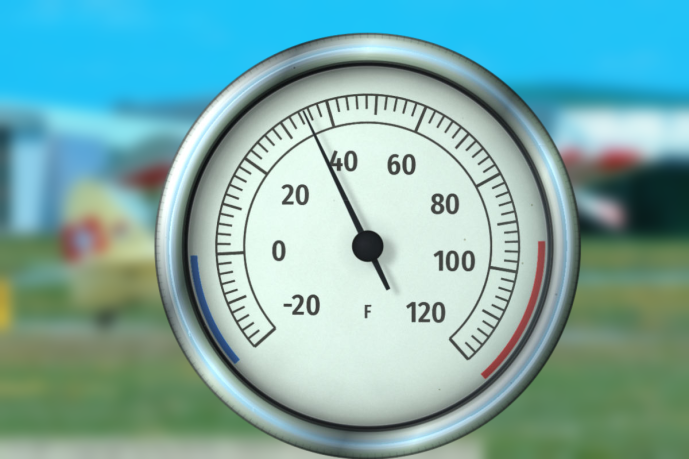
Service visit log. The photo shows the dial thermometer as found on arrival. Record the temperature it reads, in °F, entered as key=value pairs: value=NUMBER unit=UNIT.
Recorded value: value=35 unit=°F
